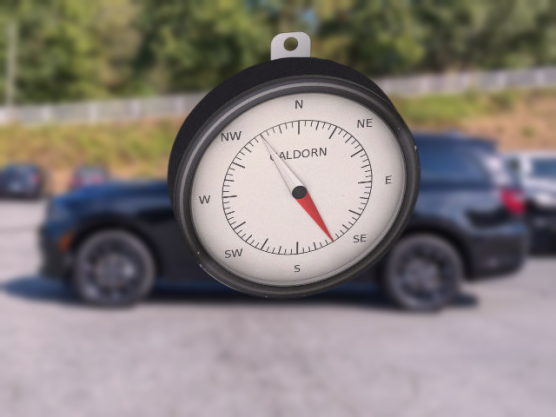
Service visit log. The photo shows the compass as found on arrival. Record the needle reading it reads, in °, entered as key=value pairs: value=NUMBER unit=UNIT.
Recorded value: value=150 unit=°
